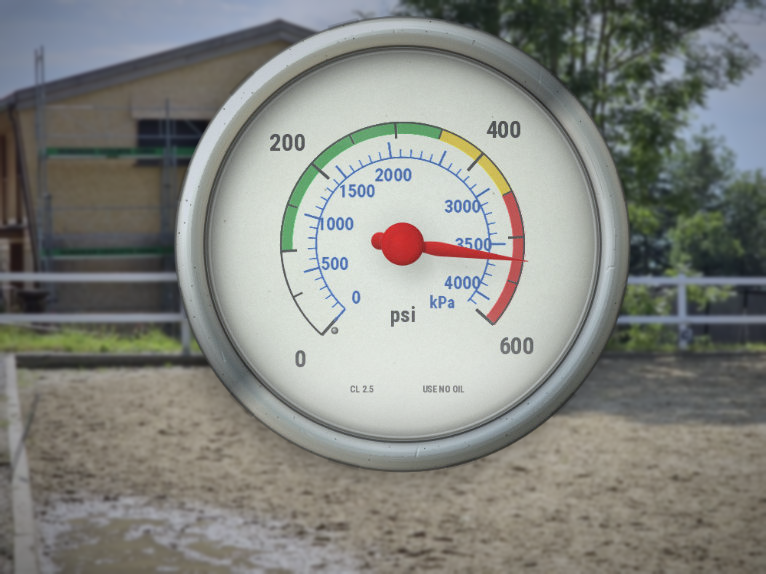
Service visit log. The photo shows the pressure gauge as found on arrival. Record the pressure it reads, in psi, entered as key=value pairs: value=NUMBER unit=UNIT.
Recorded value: value=525 unit=psi
